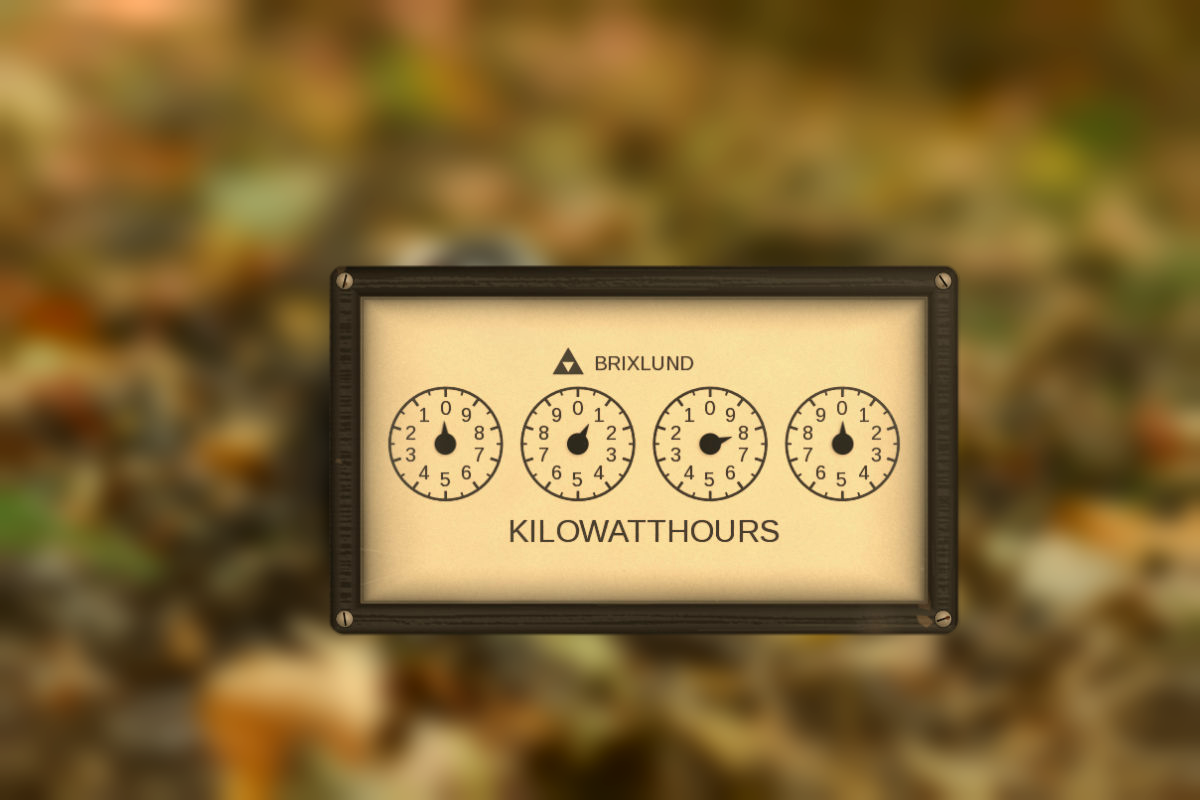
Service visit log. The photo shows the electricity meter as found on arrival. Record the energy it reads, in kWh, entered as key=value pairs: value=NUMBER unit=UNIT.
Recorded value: value=80 unit=kWh
